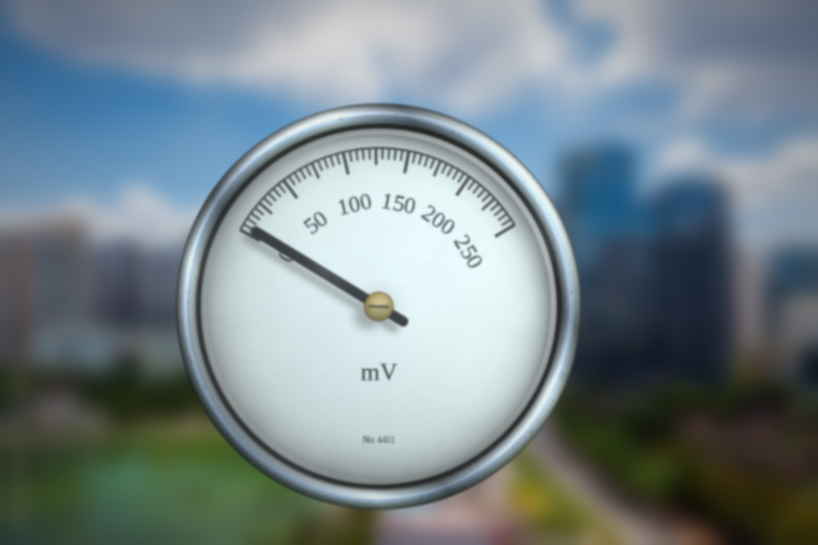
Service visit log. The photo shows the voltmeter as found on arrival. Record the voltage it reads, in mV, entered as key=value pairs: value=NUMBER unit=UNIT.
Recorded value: value=5 unit=mV
